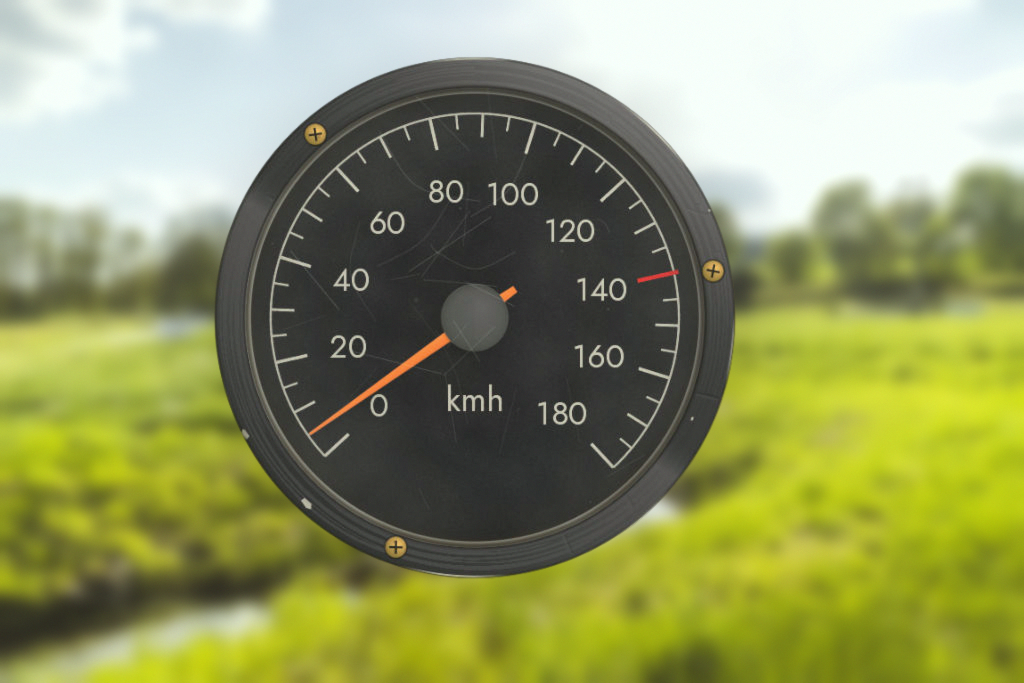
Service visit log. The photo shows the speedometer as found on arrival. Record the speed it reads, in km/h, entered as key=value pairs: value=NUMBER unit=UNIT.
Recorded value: value=5 unit=km/h
